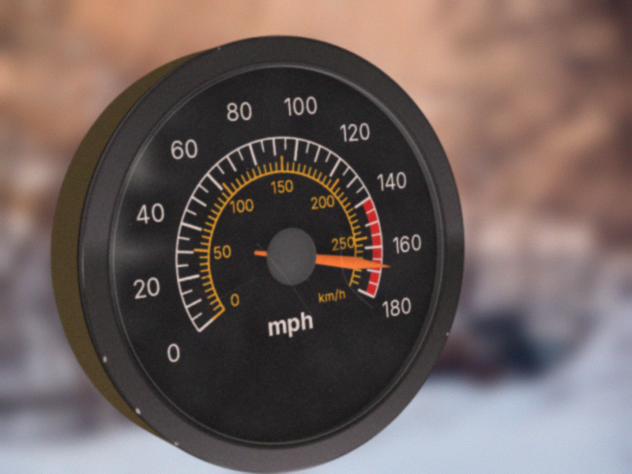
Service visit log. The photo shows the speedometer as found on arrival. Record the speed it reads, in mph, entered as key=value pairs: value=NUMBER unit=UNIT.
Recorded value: value=167.5 unit=mph
